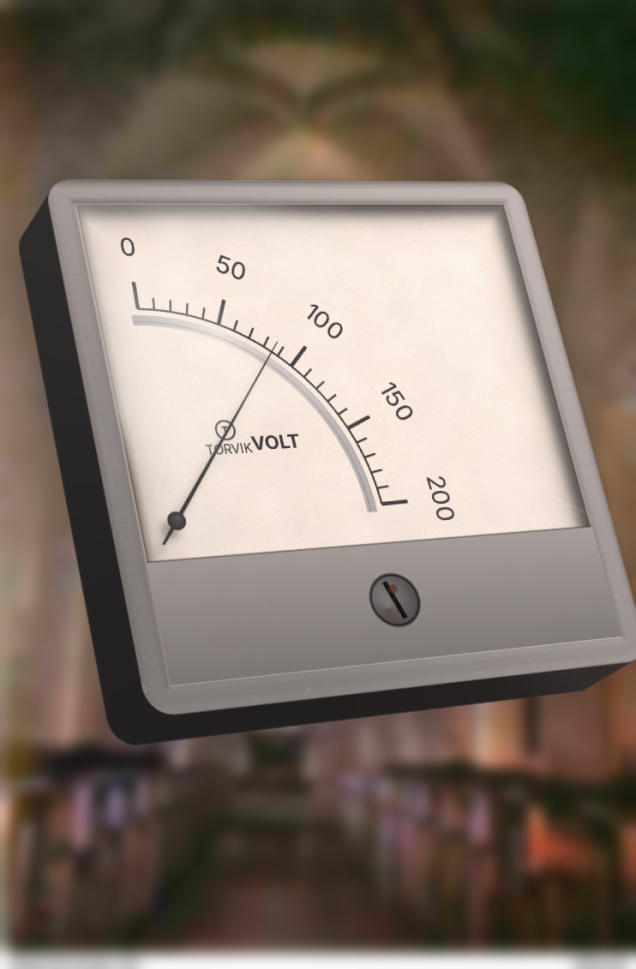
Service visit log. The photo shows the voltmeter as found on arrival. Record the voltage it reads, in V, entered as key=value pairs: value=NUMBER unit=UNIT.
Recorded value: value=85 unit=V
